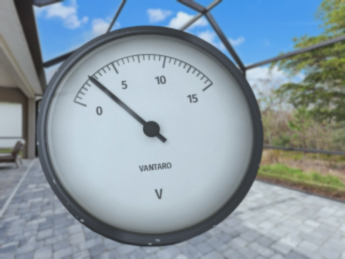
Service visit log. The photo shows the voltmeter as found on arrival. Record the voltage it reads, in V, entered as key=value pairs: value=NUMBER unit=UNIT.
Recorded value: value=2.5 unit=V
